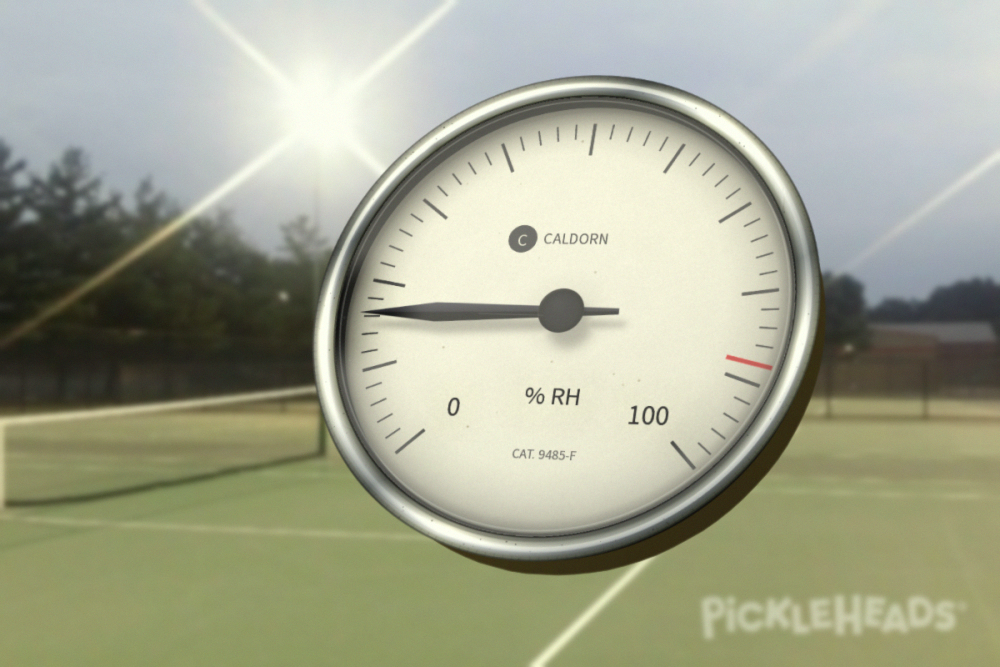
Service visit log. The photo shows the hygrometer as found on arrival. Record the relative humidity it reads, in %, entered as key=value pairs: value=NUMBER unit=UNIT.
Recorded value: value=16 unit=%
